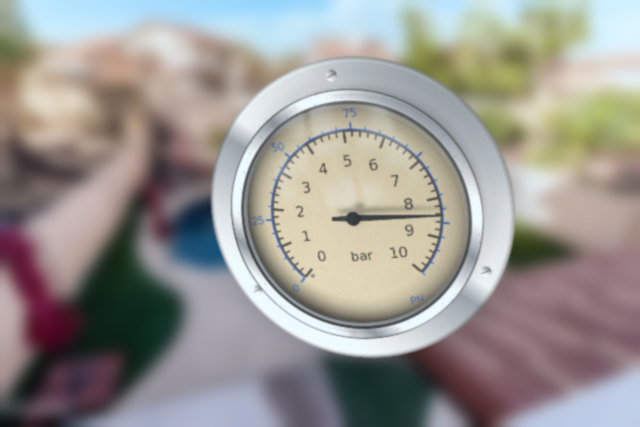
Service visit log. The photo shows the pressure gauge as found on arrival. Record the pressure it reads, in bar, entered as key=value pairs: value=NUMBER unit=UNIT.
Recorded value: value=8.4 unit=bar
